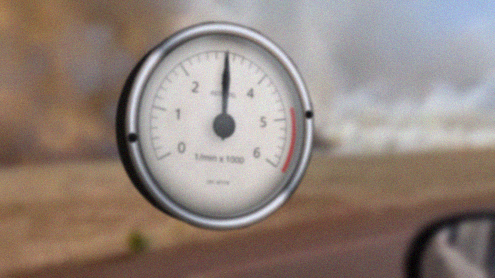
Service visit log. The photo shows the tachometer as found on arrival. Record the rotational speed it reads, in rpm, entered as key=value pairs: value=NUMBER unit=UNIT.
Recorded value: value=3000 unit=rpm
